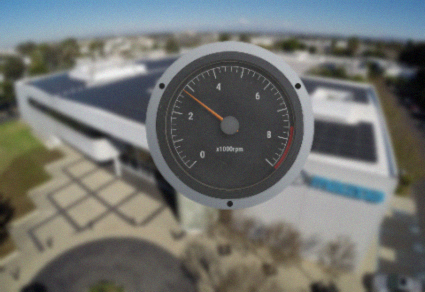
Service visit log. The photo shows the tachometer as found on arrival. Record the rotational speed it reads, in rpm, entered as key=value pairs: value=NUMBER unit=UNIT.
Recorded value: value=2800 unit=rpm
